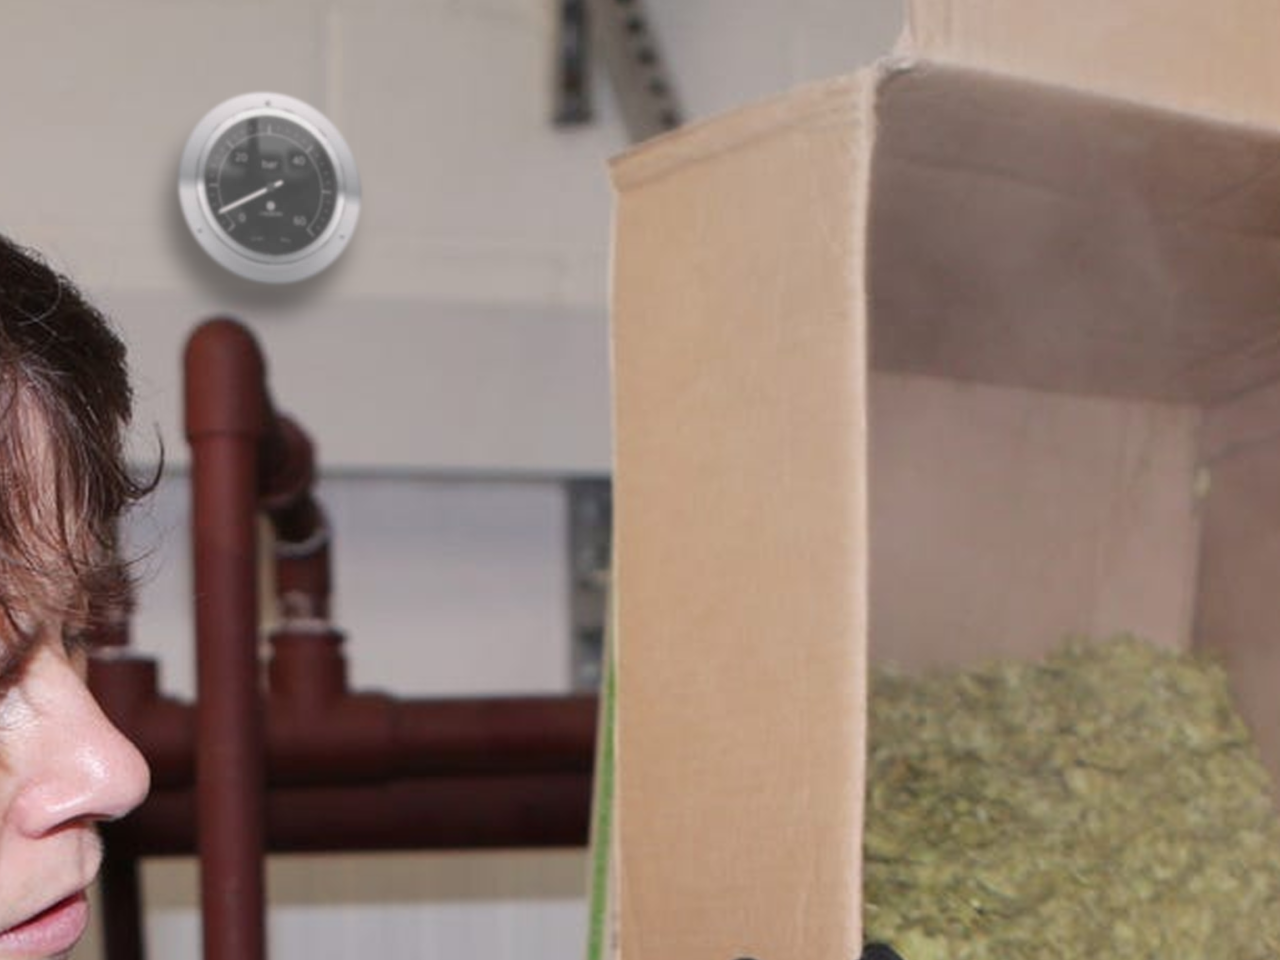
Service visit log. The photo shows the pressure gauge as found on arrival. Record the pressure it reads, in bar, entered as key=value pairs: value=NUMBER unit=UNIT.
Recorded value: value=4 unit=bar
